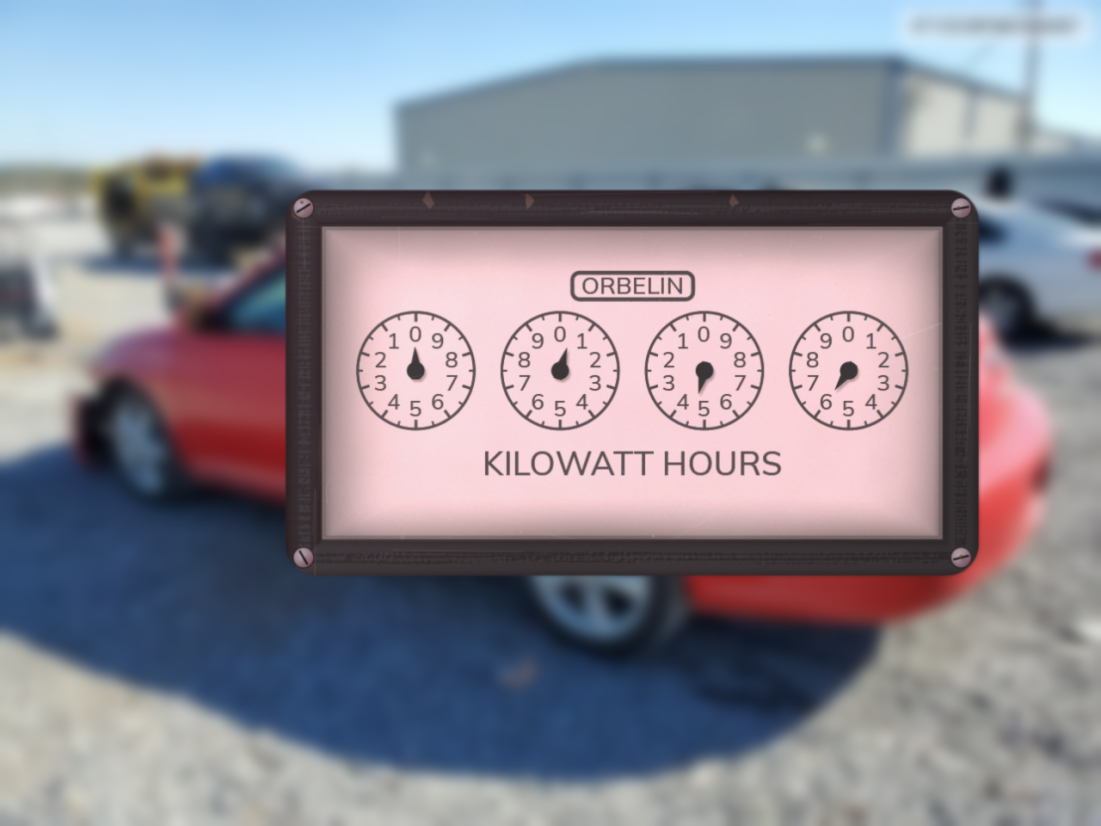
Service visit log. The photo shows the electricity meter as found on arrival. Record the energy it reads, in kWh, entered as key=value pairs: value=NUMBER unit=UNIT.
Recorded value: value=46 unit=kWh
